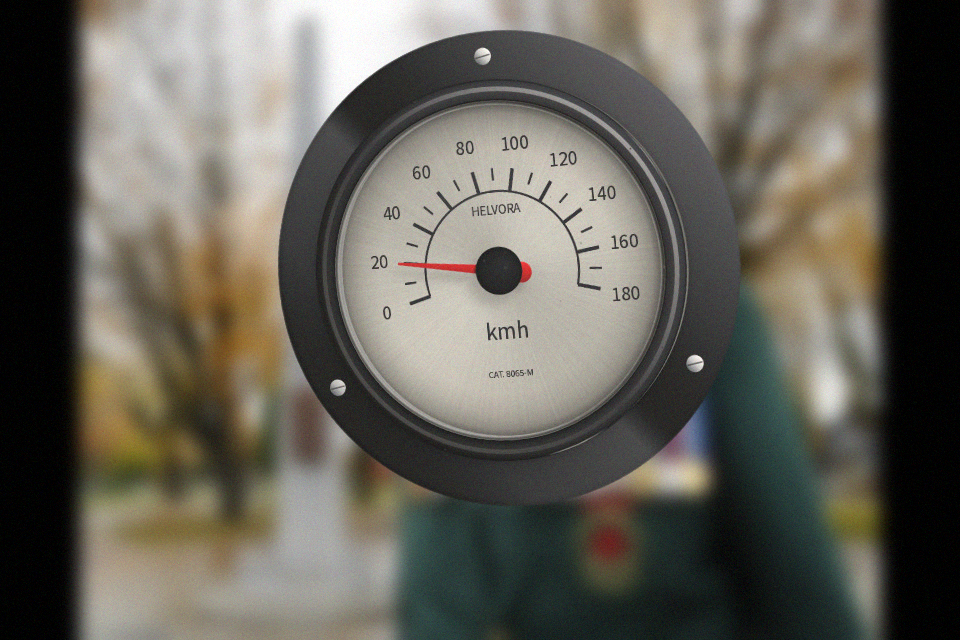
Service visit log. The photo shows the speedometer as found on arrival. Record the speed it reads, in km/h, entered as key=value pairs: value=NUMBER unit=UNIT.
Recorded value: value=20 unit=km/h
